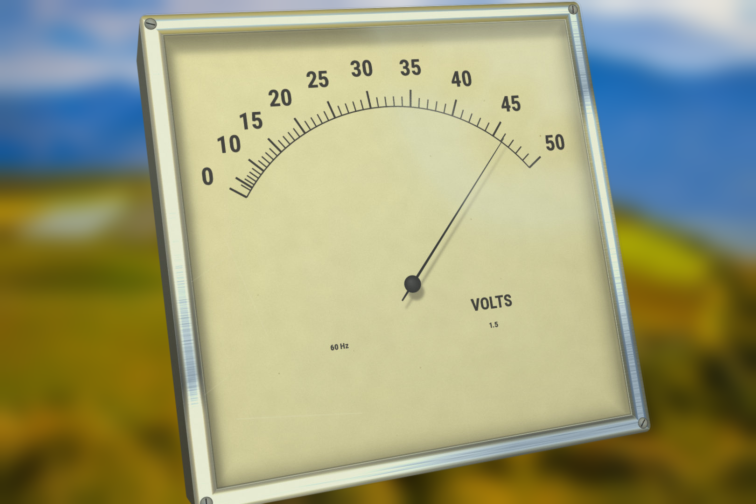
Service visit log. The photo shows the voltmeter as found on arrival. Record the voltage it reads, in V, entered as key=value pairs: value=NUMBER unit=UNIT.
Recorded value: value=46 unit=V
